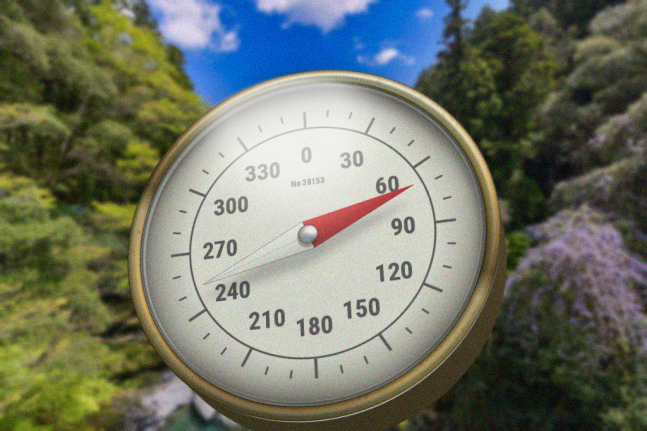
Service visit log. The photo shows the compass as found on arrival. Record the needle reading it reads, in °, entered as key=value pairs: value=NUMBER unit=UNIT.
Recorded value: value=70 unit=°
